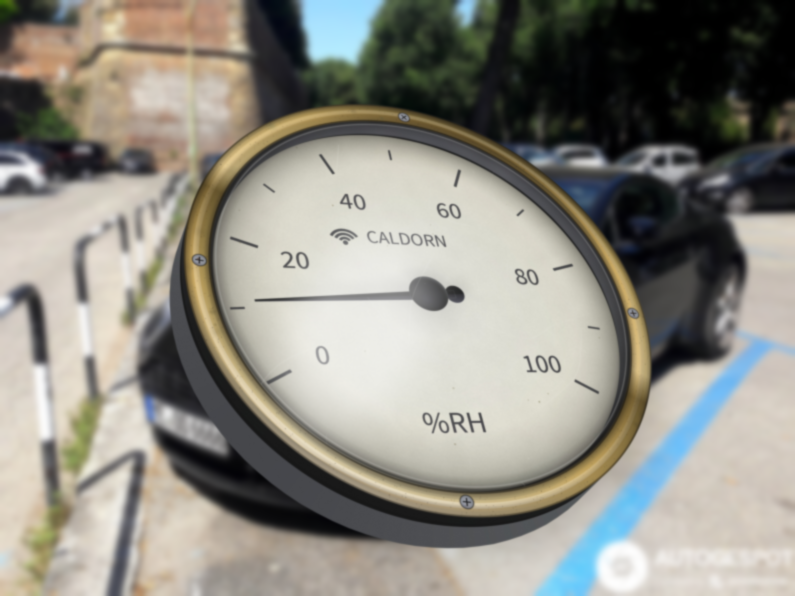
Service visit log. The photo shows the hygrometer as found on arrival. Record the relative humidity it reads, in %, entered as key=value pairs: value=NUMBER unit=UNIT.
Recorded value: value=10 unit=%
